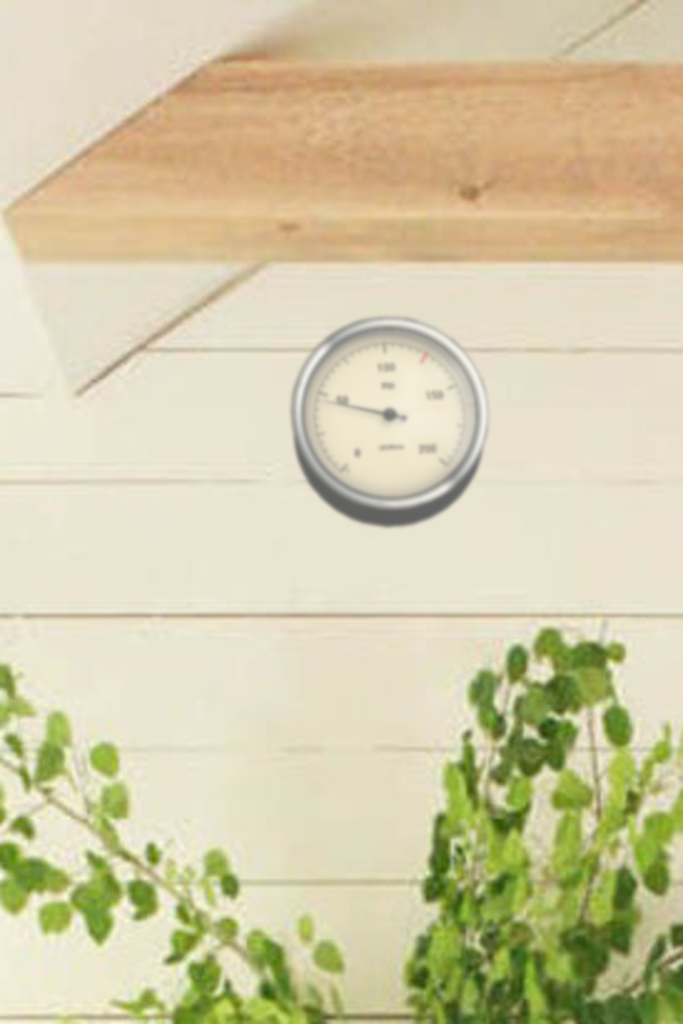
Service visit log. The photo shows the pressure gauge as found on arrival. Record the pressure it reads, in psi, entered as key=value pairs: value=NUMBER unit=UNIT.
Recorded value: value=45 unit=psi
